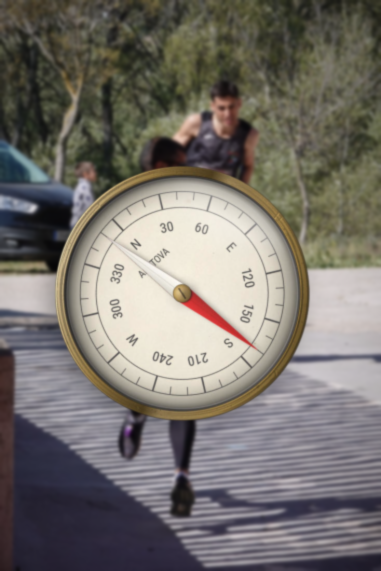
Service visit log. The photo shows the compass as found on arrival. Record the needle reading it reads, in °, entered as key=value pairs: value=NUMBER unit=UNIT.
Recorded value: value=170 unit=°
